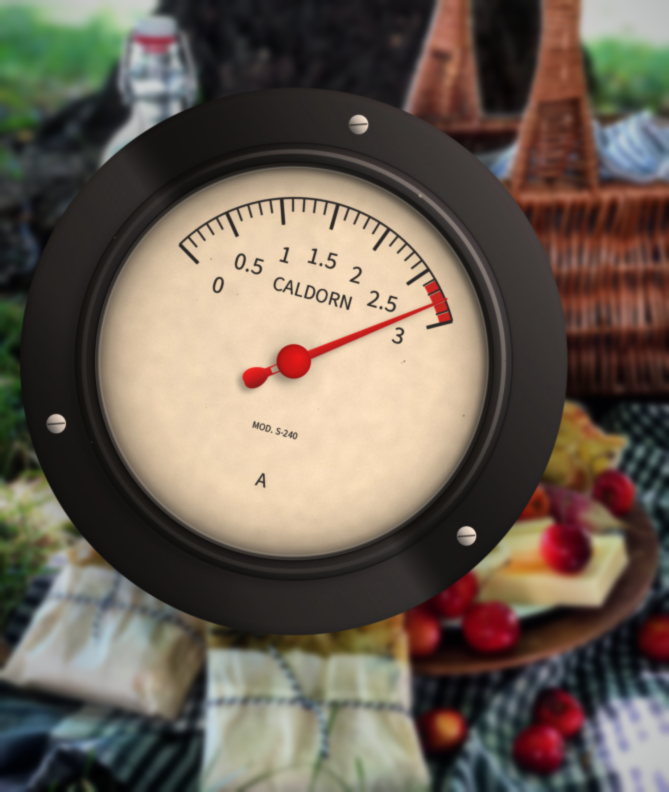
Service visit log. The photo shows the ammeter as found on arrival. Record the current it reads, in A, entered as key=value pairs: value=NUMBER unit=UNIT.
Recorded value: value=2.8 unit=A
